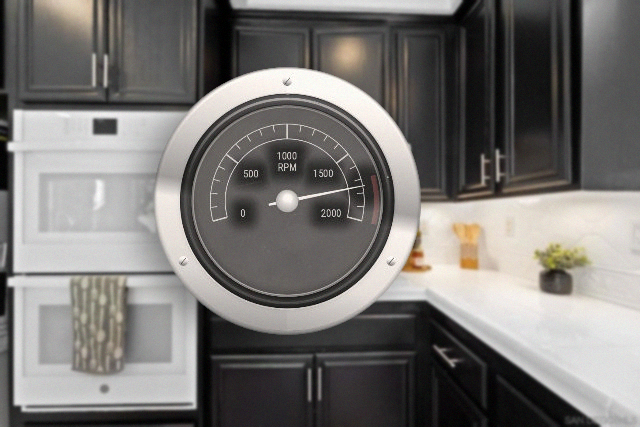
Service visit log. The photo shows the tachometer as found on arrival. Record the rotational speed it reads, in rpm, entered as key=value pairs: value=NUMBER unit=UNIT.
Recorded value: value=1750 unit=rpm
